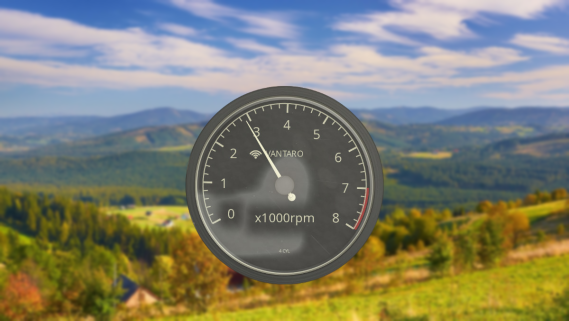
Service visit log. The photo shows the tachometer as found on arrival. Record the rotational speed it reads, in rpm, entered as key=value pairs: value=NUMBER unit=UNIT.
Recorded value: value=2900 unit=rpm
